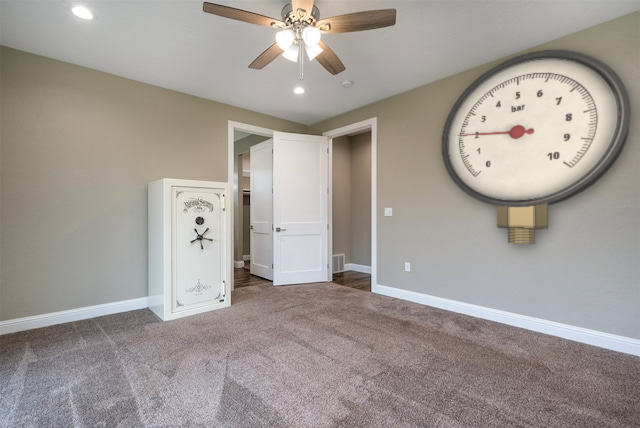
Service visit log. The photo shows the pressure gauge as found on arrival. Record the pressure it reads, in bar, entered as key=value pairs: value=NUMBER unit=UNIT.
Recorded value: value=2 unit=bar
